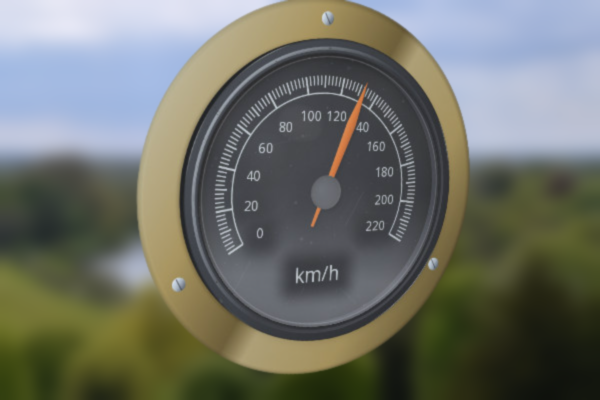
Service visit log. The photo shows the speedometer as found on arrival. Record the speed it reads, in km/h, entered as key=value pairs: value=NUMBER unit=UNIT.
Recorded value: value=130 unit=km/h
